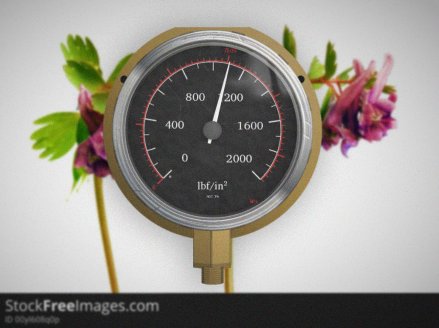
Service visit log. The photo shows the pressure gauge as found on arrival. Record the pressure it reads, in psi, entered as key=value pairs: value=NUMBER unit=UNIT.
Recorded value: value=1100 unit=psi
